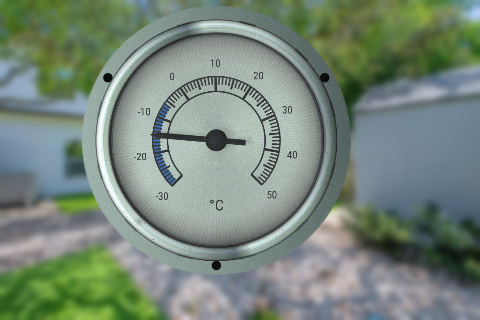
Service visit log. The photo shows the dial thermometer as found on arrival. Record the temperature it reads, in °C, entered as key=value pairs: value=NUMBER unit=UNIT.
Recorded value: value=-15 unit=°C
